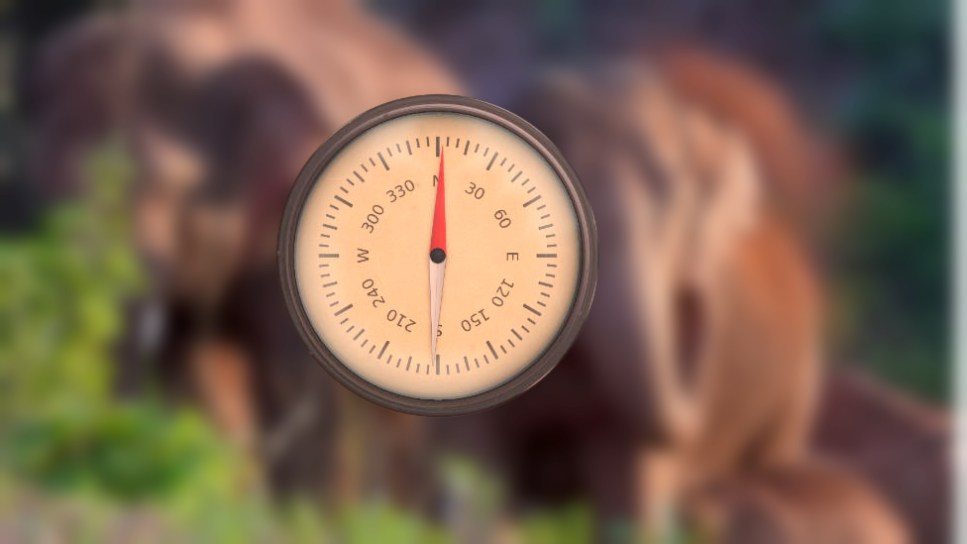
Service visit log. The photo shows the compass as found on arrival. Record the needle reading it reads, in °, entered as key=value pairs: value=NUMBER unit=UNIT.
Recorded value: value=2.5 unit=°
